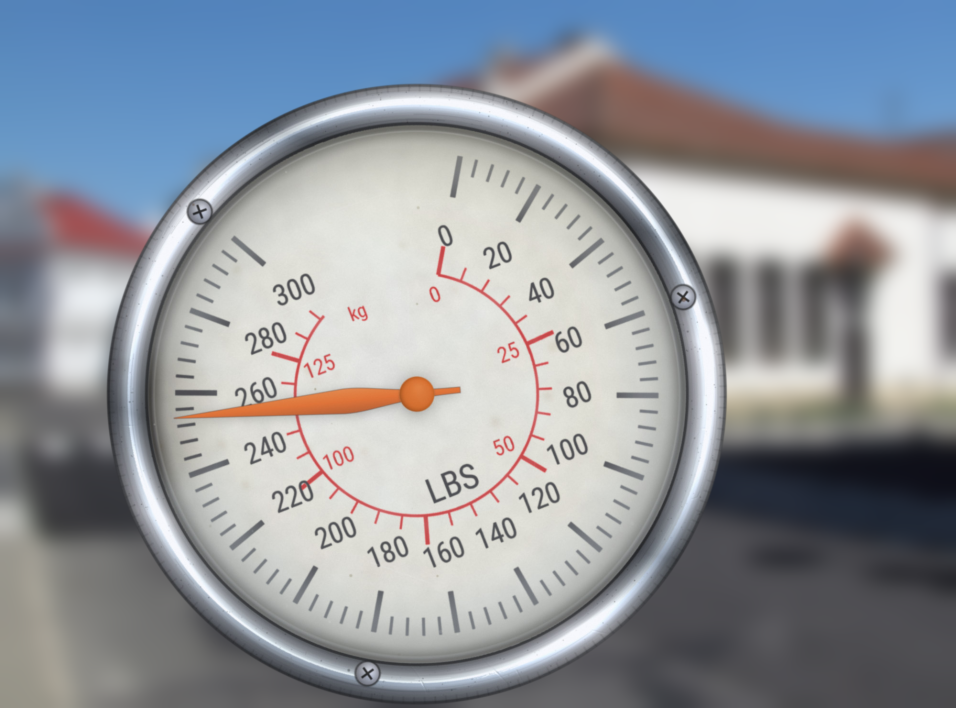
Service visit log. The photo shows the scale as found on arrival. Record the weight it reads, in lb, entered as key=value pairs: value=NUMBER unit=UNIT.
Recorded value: value=254 unit=lb
